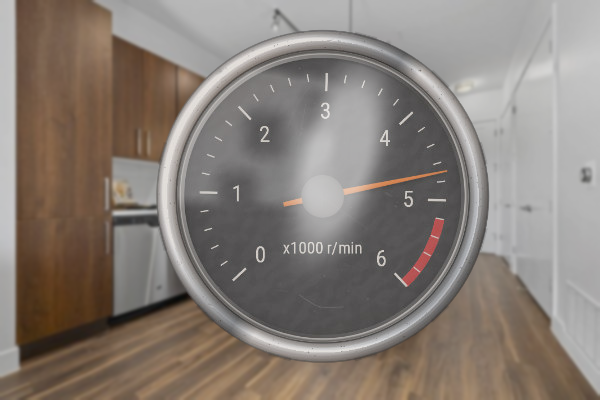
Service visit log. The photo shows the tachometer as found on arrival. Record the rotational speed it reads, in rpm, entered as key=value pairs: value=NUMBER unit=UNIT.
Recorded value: value=4700 unit=rpm
